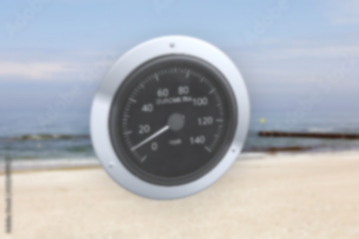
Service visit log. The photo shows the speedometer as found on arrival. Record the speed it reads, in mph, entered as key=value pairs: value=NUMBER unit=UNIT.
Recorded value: value=10 unit=mph
